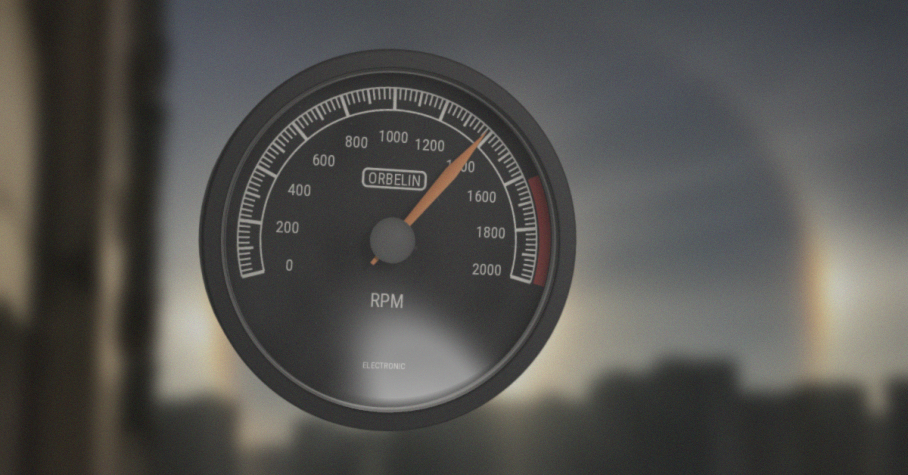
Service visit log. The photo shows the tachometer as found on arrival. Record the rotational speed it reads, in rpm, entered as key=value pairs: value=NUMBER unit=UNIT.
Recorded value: value=1380 unit=rpm
